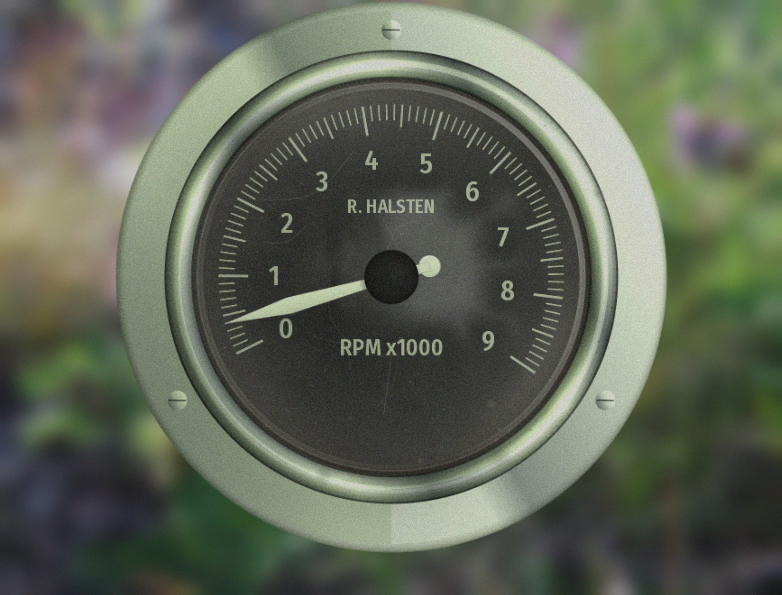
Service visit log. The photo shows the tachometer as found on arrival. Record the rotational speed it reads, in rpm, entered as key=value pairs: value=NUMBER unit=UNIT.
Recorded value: value=400 unit=rpm
